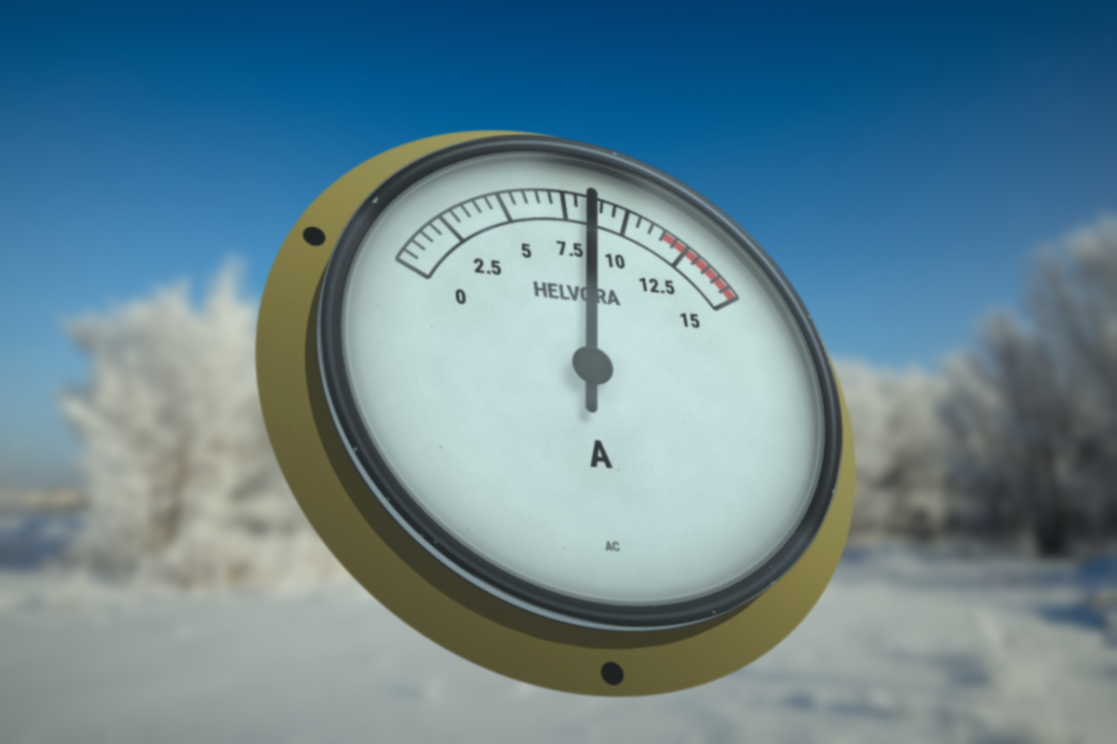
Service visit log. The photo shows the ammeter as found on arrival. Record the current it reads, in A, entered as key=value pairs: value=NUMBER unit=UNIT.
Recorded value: value=8.5 unit=A
